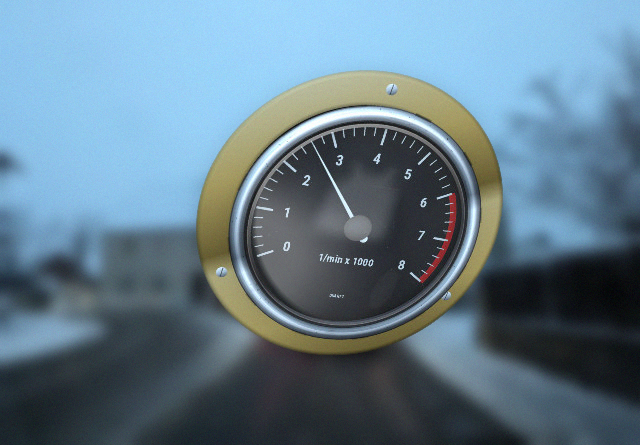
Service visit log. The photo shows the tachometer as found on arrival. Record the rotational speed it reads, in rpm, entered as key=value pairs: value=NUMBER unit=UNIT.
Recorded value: value=2600 unit=rpm
